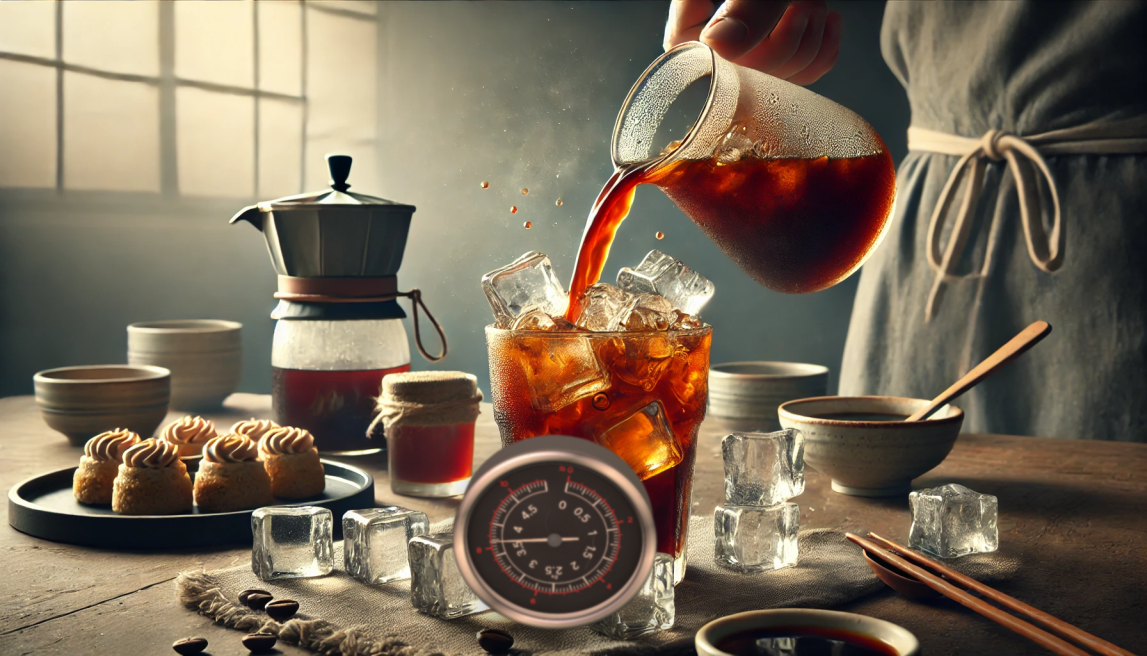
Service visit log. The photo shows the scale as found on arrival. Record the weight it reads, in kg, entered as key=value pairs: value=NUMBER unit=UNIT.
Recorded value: value=3.75 unit=kg
